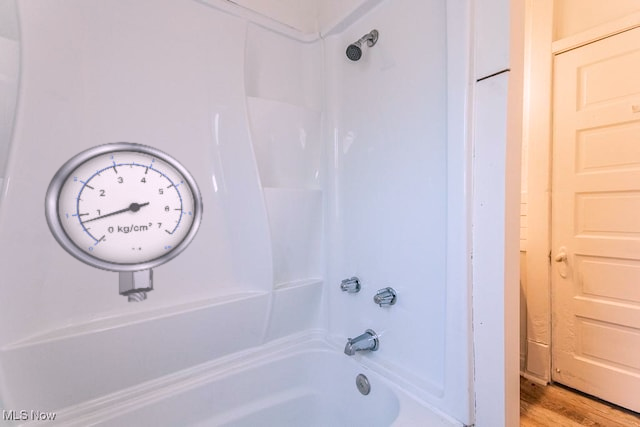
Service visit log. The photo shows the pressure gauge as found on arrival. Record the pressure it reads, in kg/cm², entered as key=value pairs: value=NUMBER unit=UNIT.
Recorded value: value=0.75 unit=kg/cm²
